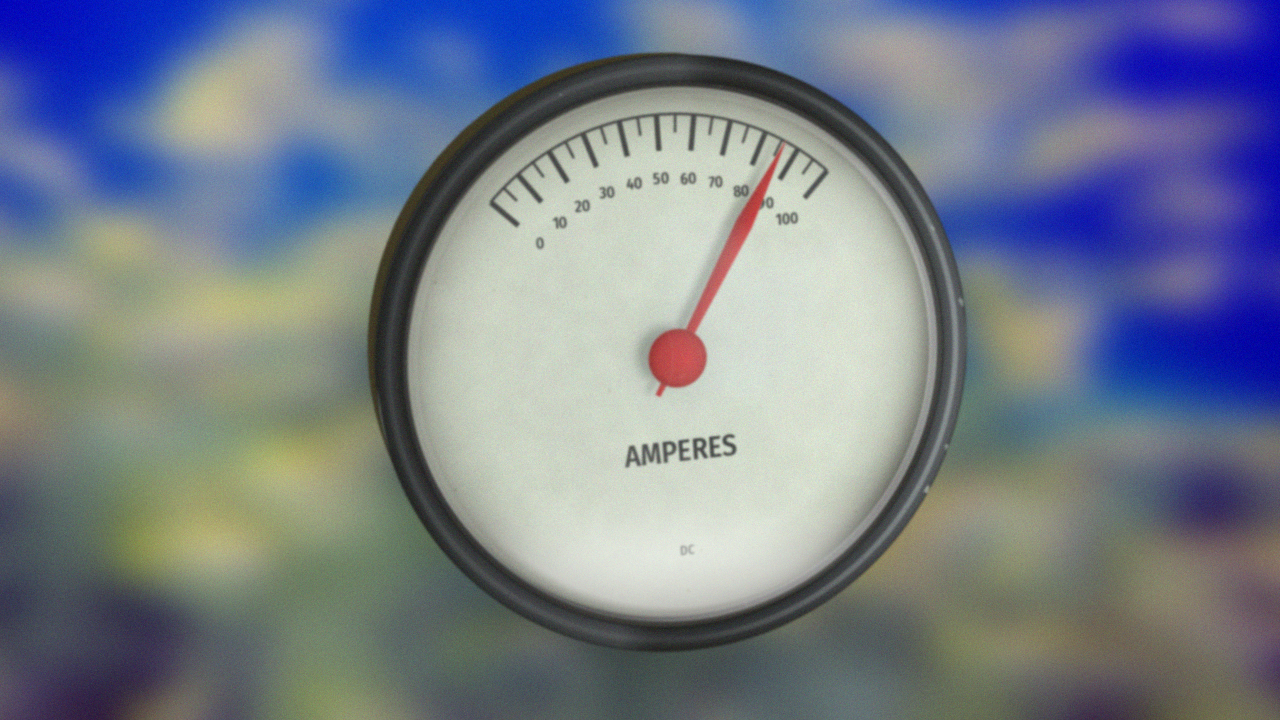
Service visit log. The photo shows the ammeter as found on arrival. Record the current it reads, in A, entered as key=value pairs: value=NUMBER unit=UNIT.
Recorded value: value=85 unit=A
